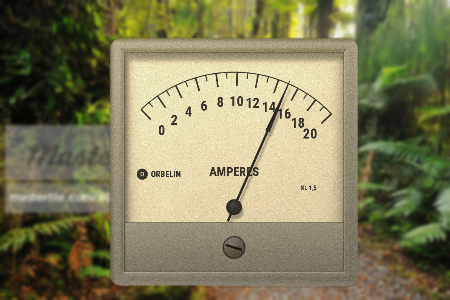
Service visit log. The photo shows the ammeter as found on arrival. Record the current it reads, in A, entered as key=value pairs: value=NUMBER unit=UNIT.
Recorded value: value=15 unit=A
